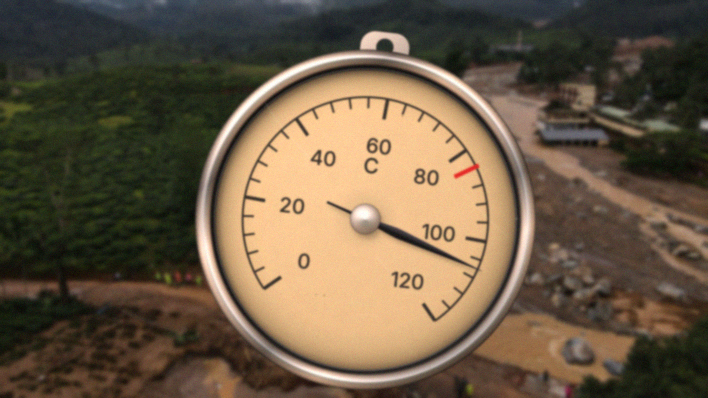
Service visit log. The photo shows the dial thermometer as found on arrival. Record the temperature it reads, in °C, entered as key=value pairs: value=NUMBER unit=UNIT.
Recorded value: value=106 unit=°C
